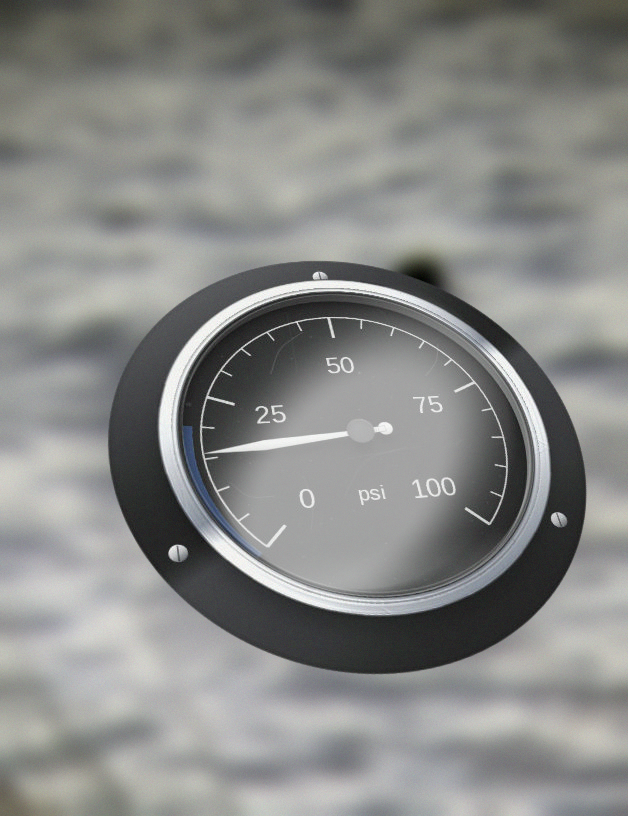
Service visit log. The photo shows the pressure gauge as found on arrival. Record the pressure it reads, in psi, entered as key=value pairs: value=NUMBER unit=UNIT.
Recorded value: value=15 unit=psi
